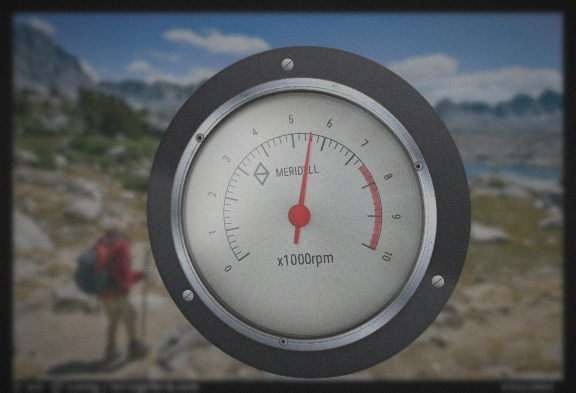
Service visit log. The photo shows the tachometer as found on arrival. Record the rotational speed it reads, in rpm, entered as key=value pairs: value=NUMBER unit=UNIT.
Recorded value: value=5600 unit=rpm
